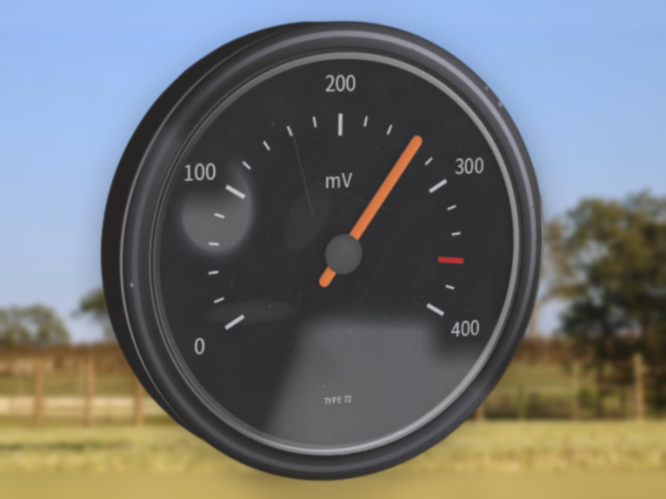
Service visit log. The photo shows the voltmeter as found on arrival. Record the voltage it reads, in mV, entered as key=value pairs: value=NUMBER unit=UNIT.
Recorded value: value=260 unit=mV
